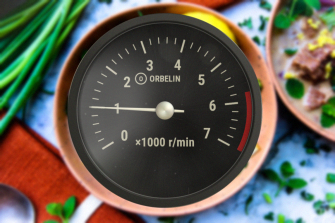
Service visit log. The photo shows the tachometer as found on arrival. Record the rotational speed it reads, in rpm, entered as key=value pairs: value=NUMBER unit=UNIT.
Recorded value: value=1000 unit=rpm
